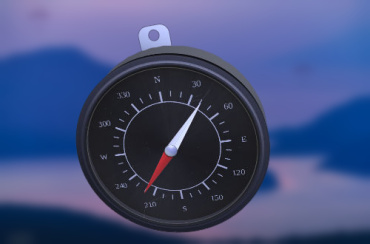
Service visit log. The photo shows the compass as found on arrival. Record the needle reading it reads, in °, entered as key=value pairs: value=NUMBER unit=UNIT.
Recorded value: value=220 unit=°
